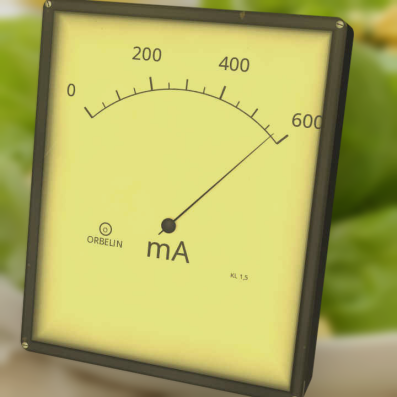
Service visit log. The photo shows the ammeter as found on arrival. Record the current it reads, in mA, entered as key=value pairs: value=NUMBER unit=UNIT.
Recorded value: value=575 unit=mA
